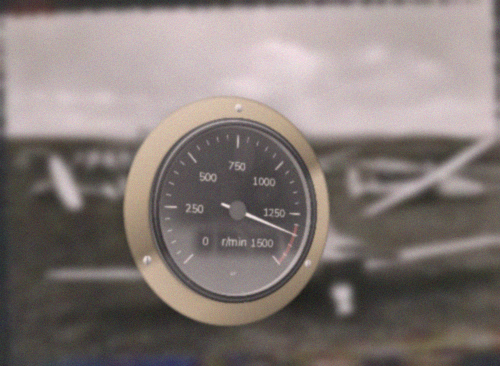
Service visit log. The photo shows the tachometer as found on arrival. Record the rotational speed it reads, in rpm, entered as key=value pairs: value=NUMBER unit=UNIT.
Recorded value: value=1350 unit=rpm
